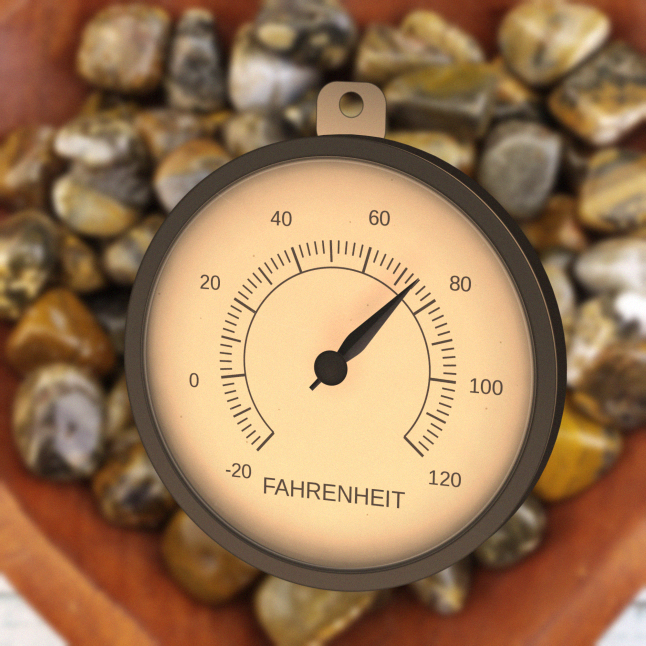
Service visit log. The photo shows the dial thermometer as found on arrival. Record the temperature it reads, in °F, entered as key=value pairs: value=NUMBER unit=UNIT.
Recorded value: value=74 unit=°F
